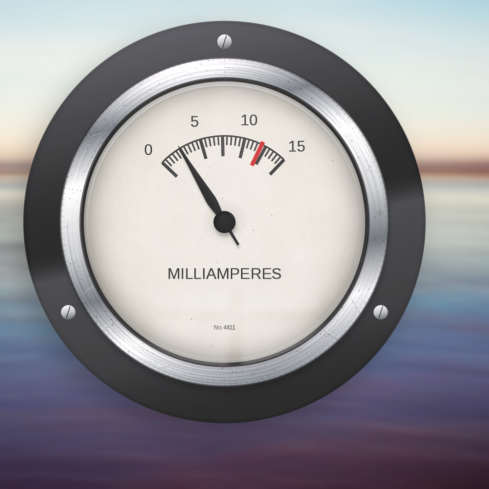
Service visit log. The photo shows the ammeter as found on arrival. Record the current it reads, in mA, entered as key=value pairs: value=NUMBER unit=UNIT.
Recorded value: value=2.5 unit=mA
